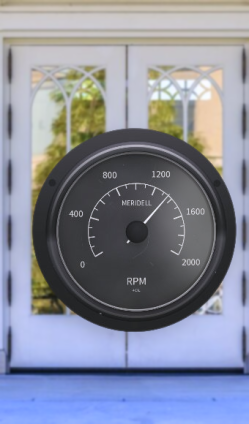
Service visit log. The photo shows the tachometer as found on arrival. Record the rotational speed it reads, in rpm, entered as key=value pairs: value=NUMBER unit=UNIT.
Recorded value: value=1350 unit=rpm
